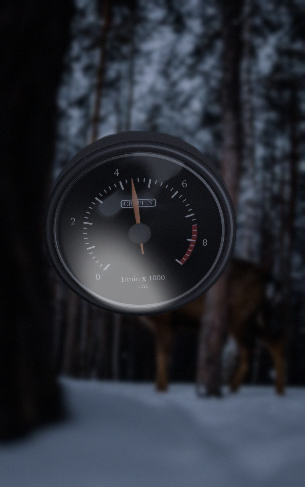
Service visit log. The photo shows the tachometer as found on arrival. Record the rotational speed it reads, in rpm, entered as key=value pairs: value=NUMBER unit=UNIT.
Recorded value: value=4400 unit=rpm
